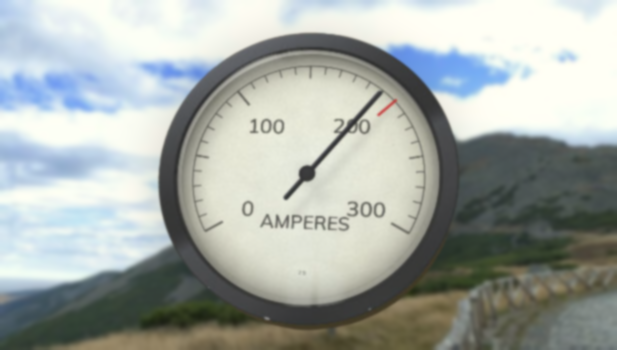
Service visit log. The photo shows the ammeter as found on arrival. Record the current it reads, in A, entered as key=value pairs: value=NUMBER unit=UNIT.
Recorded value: value=200 unit=A
